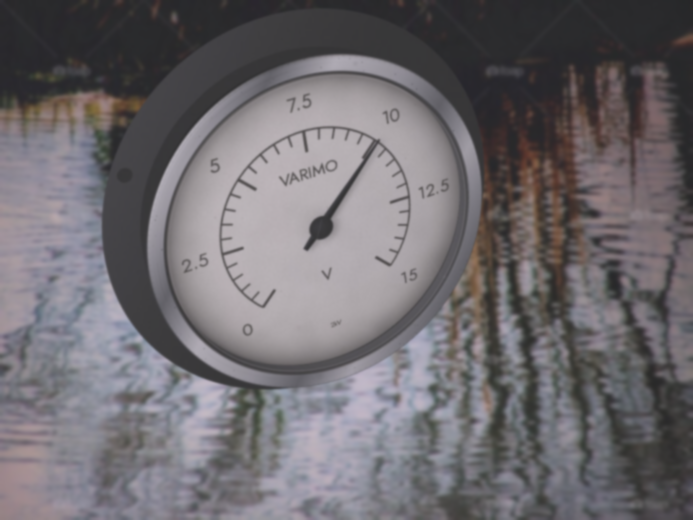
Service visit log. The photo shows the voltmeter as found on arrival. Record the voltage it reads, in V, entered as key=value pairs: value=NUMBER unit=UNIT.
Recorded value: value=10 unit=V
